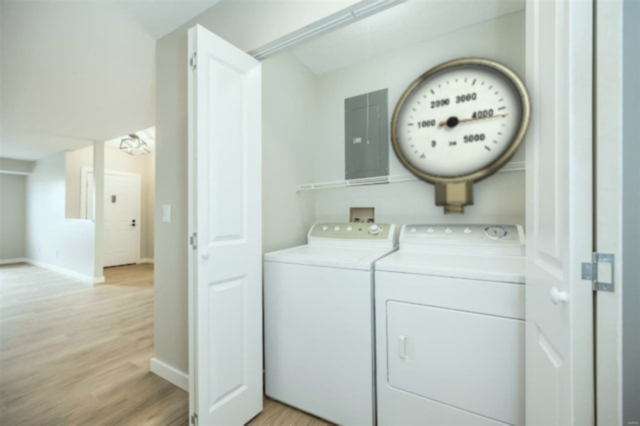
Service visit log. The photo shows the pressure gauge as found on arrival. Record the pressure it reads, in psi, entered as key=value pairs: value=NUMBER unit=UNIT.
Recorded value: value=4200 unit=psi
